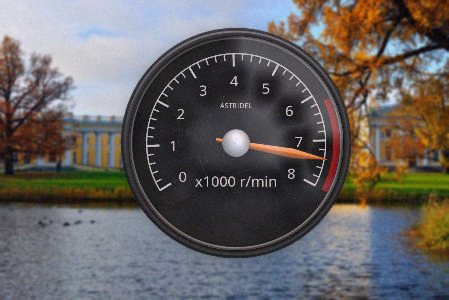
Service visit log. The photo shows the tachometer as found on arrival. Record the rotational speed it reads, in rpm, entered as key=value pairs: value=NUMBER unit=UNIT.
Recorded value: value=7400 unit=rpm
